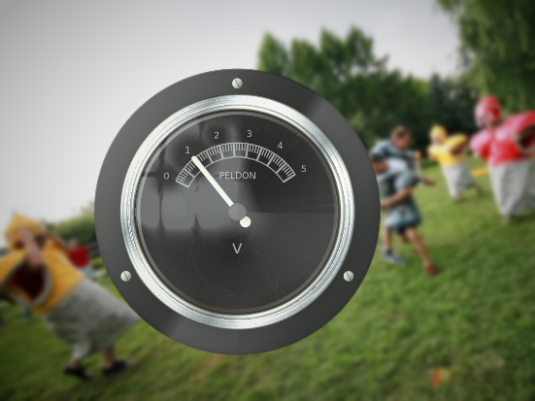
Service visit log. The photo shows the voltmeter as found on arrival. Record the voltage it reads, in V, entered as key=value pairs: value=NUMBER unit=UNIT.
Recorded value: value=1 unit=V
